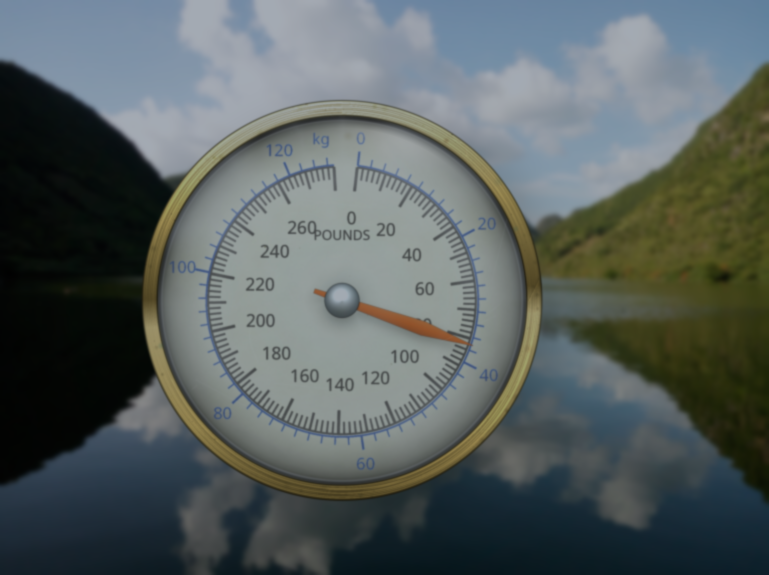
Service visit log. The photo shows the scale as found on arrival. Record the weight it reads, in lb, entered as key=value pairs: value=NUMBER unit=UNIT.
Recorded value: value=82 unit=lb
